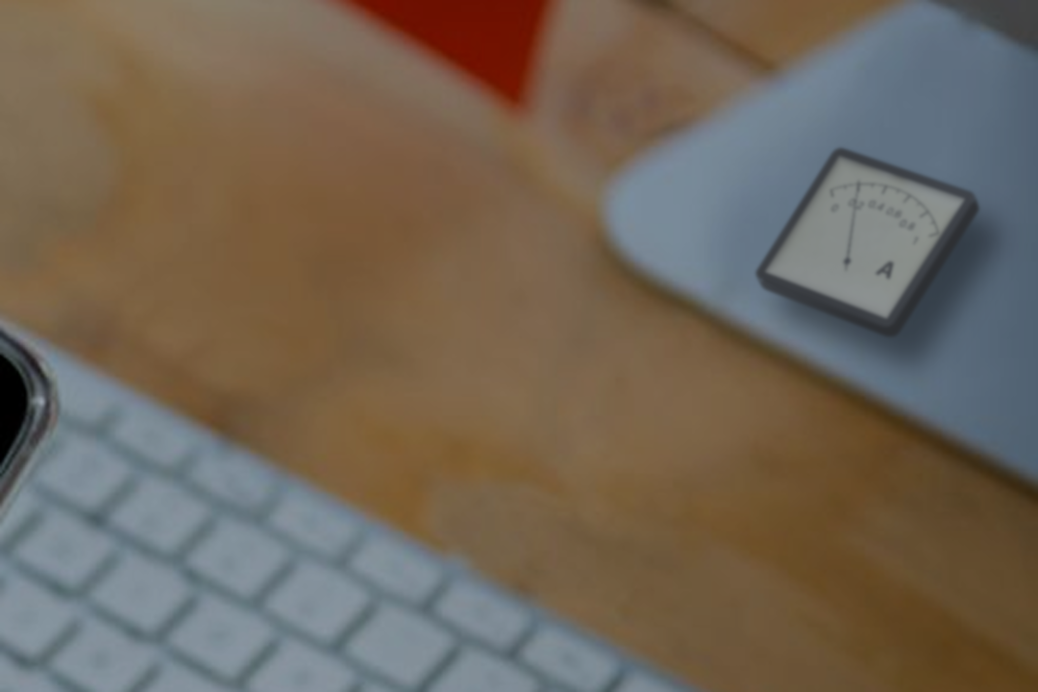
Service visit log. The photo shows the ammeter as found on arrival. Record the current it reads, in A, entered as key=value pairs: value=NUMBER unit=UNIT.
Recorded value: value=0.2 unit=A
